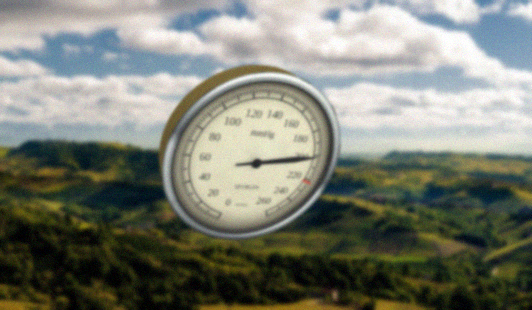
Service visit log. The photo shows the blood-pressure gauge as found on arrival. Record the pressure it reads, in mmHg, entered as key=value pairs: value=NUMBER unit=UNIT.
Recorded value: value=200 unit=mmHg
